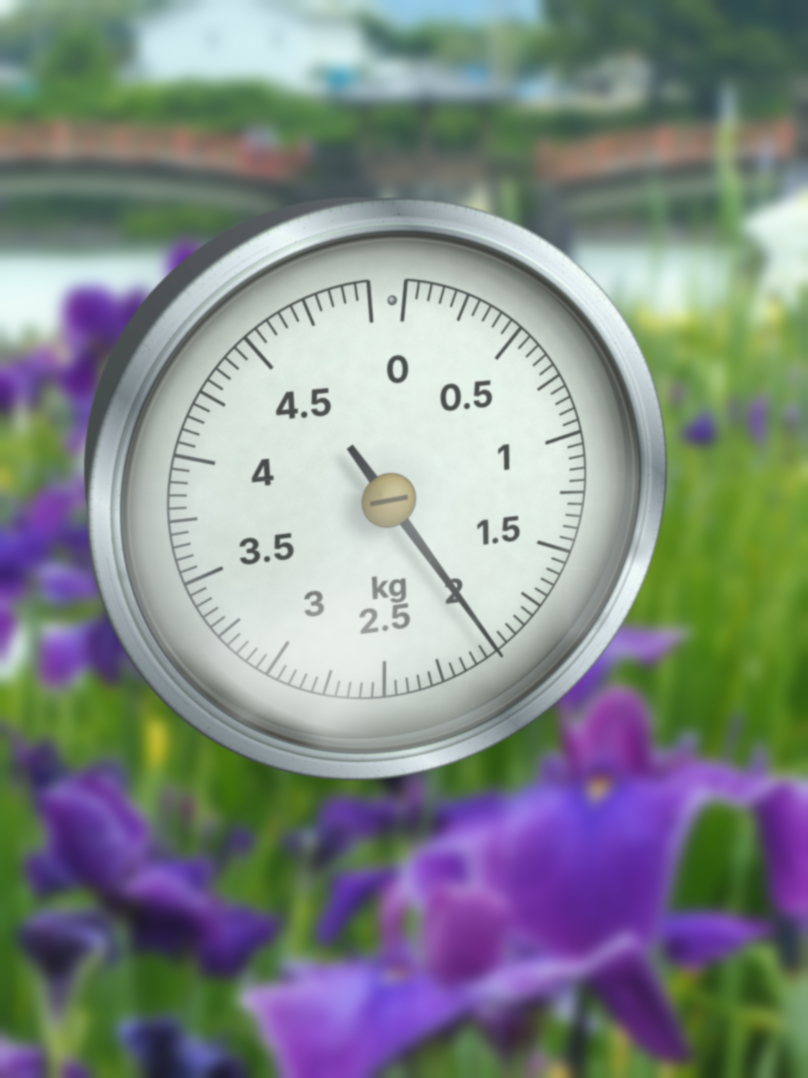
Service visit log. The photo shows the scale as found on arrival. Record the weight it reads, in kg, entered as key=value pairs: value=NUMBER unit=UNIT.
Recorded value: value=2 unit=kg
